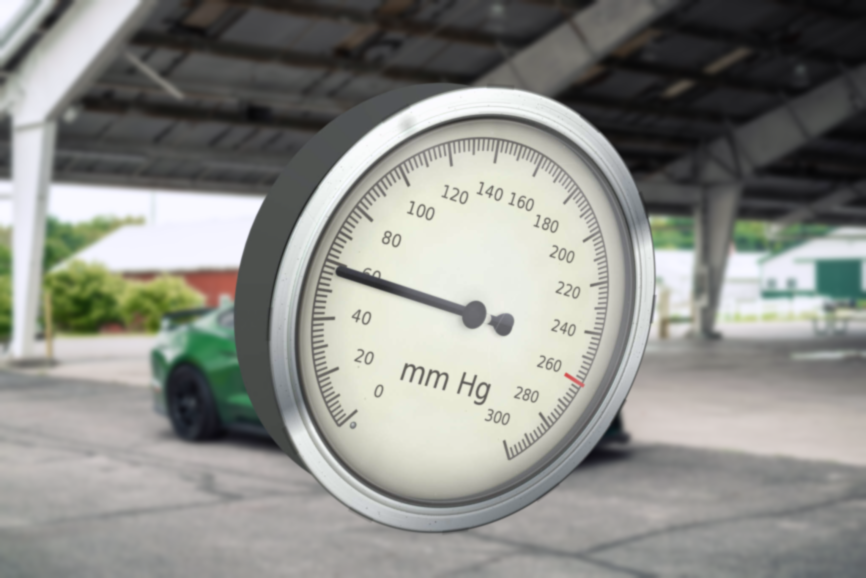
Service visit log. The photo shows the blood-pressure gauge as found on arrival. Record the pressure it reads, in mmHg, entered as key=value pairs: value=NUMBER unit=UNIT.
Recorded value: value=58 unit=mmHg
